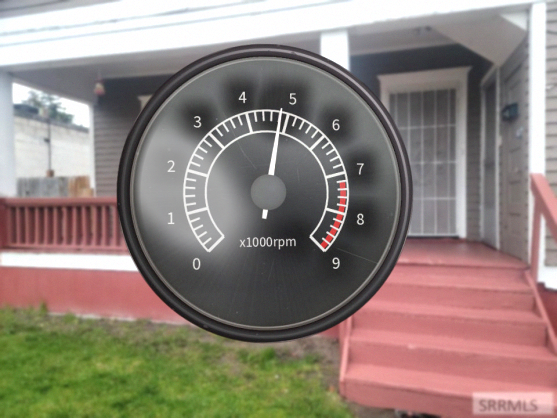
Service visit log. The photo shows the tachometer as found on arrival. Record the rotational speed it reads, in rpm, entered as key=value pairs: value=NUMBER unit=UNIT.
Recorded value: value=4800 unit=rpm
